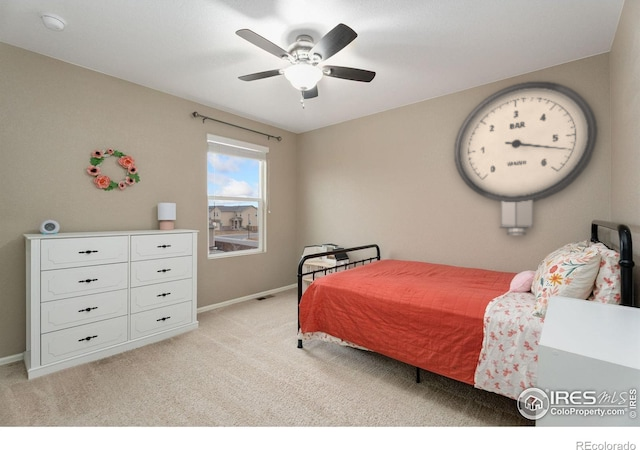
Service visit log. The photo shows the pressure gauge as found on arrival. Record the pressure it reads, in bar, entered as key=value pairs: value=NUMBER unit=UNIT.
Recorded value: value=5.4 unit=bar
